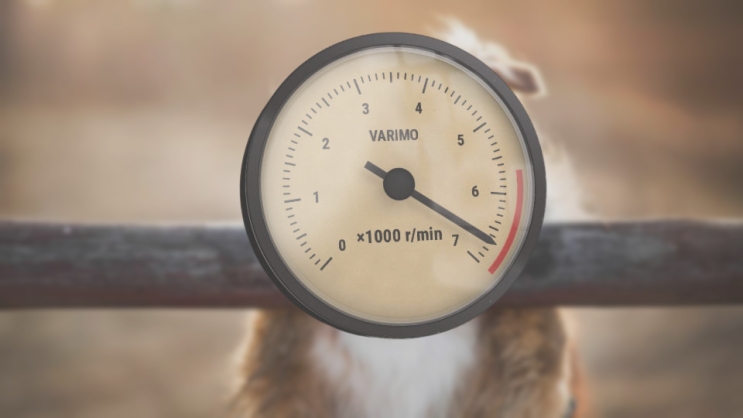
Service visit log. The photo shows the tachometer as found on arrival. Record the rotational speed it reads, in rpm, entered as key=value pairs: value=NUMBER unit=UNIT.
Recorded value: value=6700 unit=rpm
